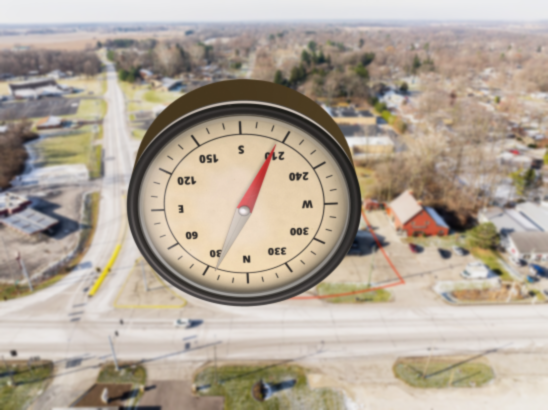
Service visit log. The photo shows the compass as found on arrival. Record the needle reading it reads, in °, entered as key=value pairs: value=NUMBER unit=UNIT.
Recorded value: value=205 unit=°
